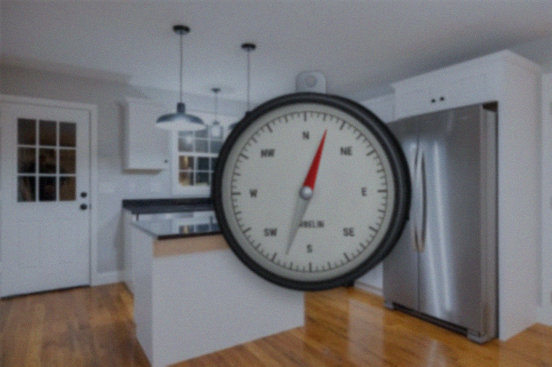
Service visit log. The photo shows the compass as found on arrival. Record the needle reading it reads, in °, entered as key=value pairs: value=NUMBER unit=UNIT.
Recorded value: value=20 unit=°
